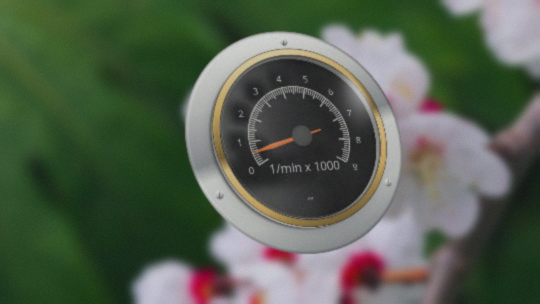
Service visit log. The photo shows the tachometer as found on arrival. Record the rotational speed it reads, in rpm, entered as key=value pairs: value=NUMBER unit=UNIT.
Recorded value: value=500 unit=rpm
